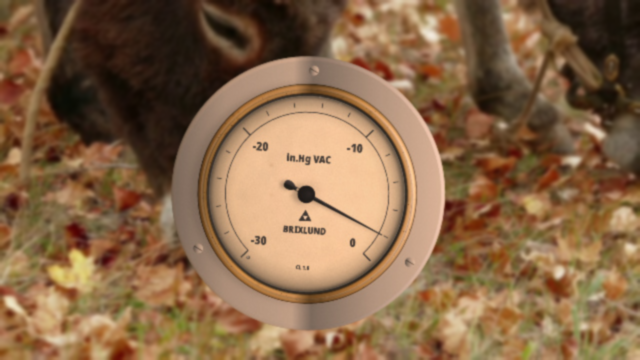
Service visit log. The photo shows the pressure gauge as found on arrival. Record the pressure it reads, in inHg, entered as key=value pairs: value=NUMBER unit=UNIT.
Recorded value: value=-2 unit=inHg
